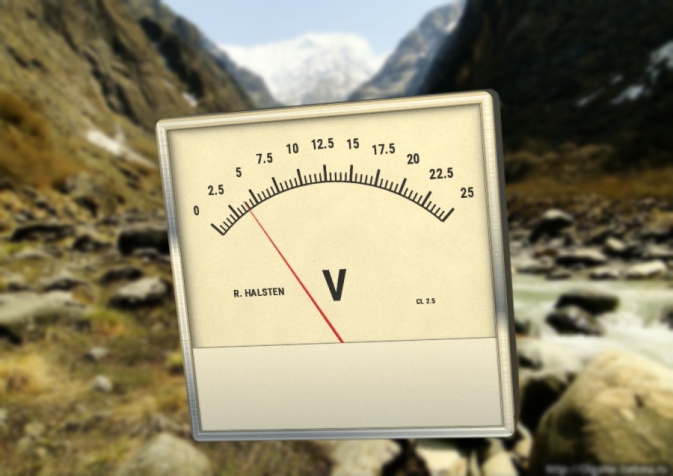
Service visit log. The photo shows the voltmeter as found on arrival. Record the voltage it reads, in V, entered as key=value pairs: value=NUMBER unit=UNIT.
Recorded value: value=4 unit=V
